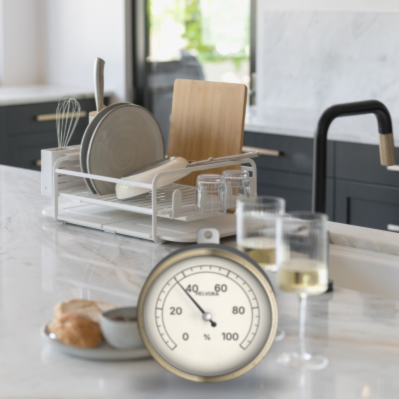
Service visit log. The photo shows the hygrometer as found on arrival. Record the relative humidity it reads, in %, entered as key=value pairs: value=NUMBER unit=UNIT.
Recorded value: value=36 unit=%
